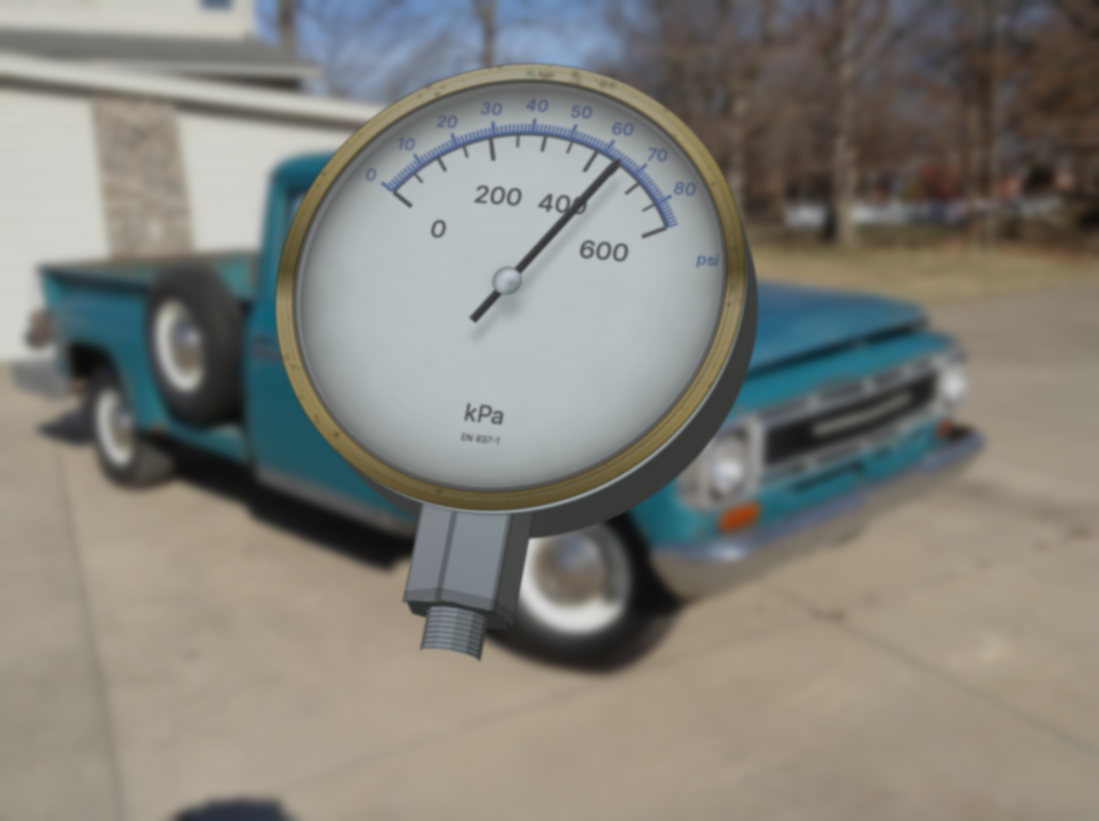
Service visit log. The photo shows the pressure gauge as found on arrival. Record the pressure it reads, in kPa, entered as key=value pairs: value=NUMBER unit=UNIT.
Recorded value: value=450 unit=kPa
